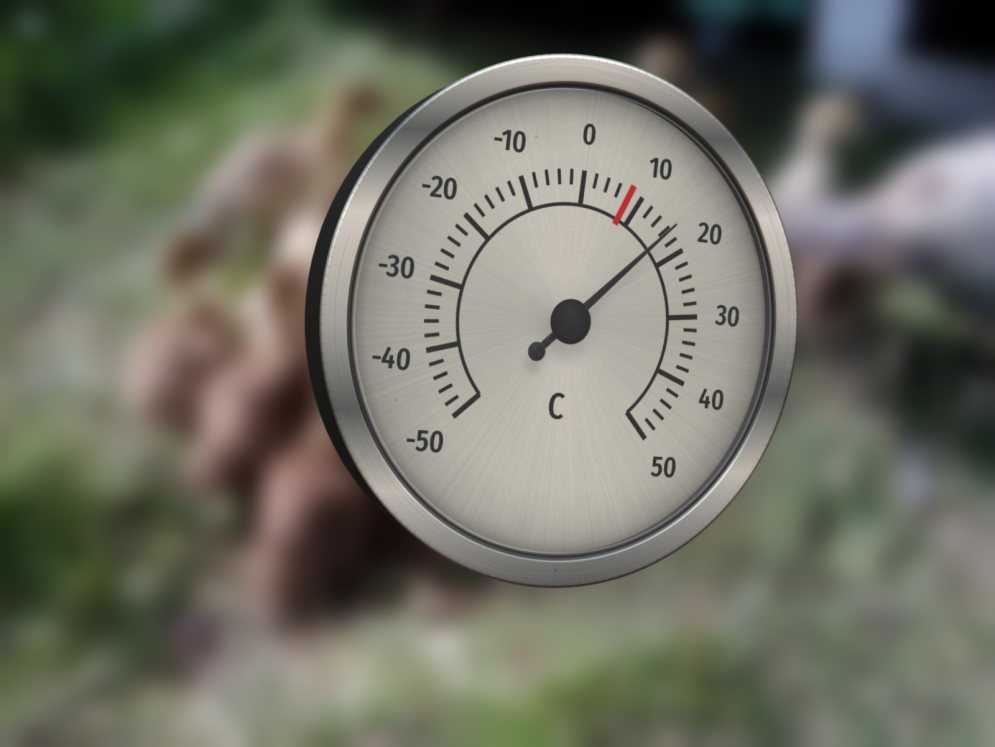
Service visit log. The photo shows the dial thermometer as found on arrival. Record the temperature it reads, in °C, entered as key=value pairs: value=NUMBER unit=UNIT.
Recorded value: value=16 unit=°C
